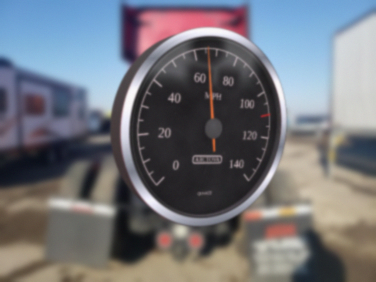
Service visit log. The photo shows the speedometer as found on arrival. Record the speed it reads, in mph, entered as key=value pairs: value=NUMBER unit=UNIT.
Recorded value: value=65 unit=mph
